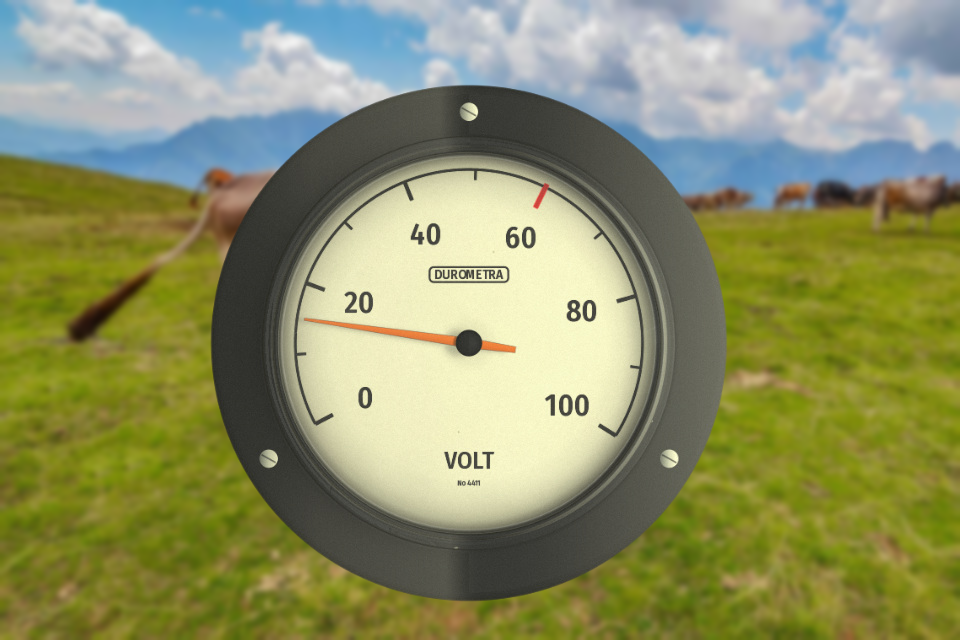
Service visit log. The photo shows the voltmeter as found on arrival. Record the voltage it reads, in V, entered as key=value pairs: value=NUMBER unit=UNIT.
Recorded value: value=15 unit=V
